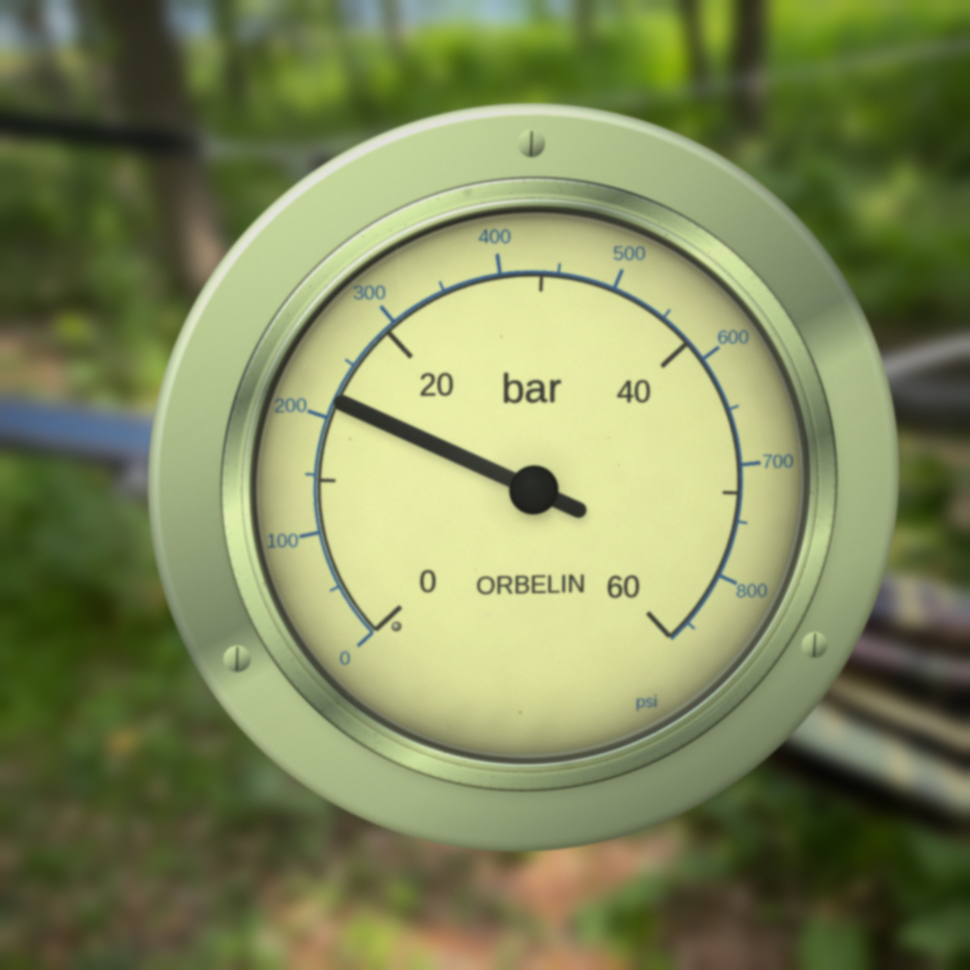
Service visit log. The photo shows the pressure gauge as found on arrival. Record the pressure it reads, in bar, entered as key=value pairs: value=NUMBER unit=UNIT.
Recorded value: value=15 unit=bar
